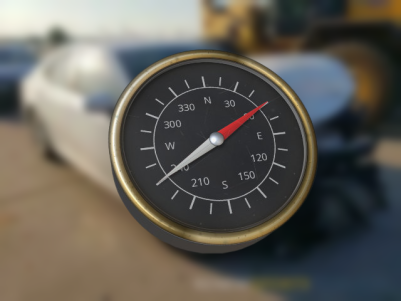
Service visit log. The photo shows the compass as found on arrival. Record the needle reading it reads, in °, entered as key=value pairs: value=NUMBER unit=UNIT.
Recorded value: value=60 unit=°
